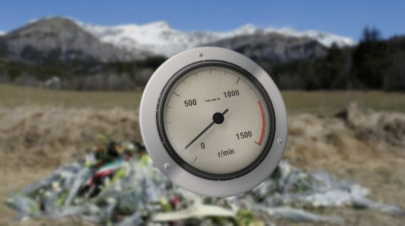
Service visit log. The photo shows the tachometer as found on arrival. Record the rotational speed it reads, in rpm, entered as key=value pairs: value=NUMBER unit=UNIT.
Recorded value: value=100 unit=rpm
